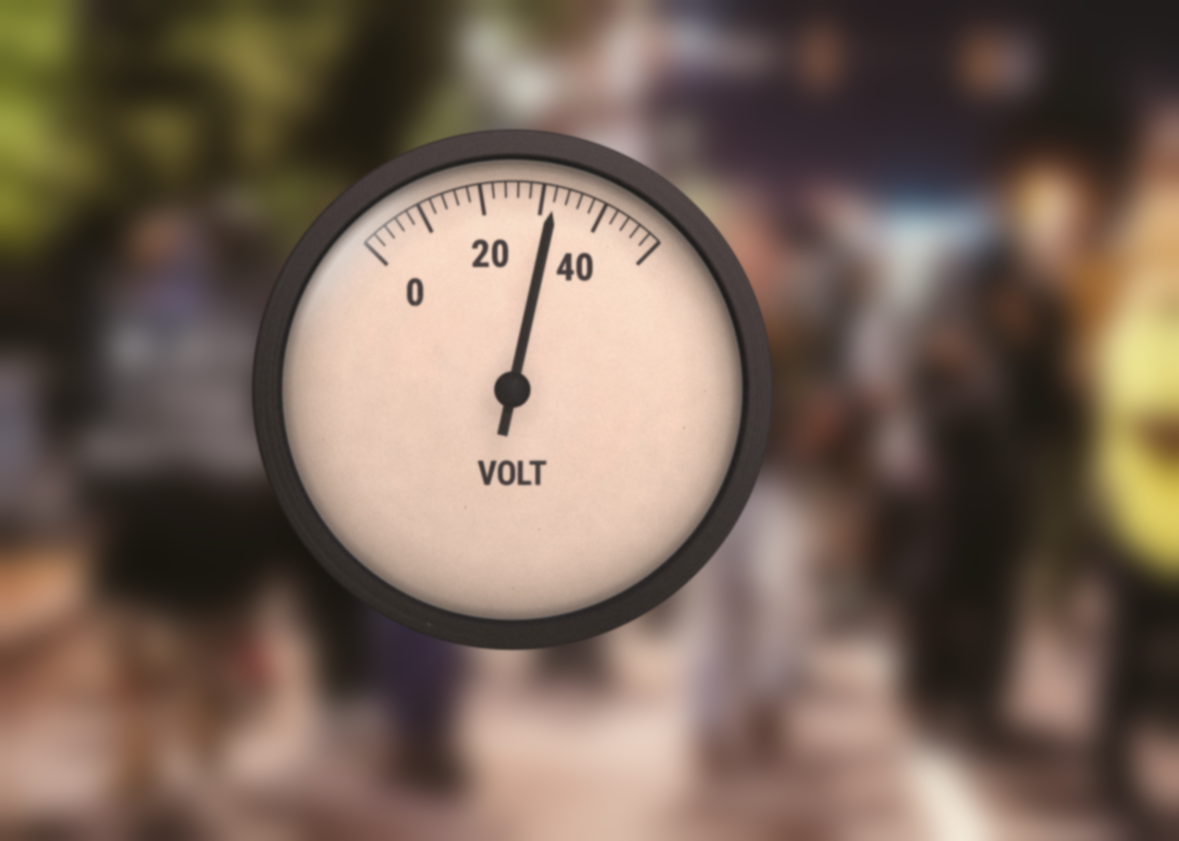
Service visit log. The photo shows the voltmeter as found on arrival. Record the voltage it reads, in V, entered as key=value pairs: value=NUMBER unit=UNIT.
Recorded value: value=32 unit=V
